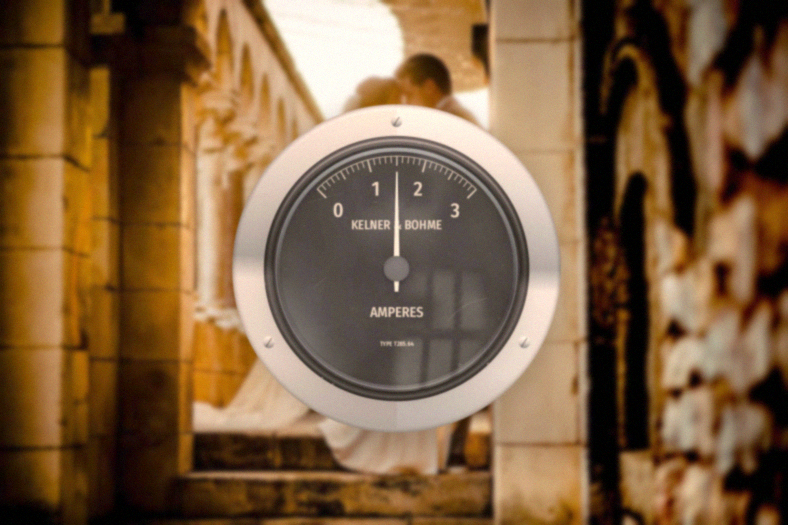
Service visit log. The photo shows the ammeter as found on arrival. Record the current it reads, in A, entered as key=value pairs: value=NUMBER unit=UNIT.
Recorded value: value=1.5 unit=A
